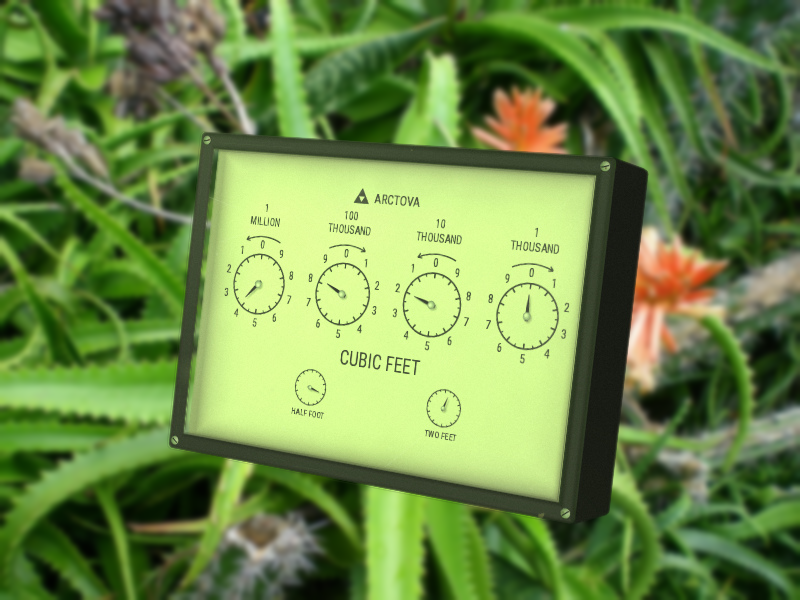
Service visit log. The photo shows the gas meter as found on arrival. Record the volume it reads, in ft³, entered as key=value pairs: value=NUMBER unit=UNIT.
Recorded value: value=382000 unit=ft³
